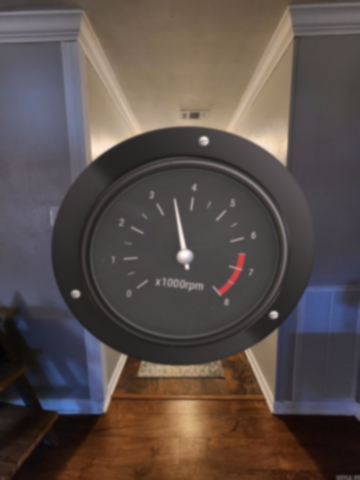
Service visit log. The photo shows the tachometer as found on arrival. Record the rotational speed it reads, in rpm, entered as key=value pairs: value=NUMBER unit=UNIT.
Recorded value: value=3500 unit=rpm
